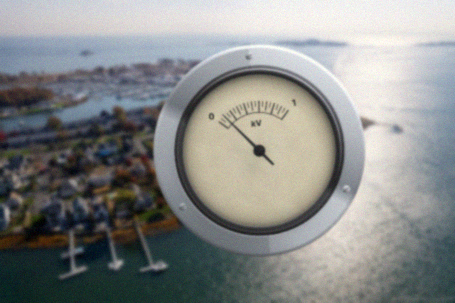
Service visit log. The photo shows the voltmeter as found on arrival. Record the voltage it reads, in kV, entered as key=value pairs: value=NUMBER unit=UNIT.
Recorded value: value=0.1 unit=kV
